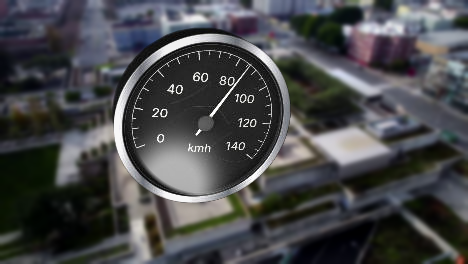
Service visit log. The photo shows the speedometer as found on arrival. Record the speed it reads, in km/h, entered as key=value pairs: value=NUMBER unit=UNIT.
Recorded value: value=85 unit=km/h
